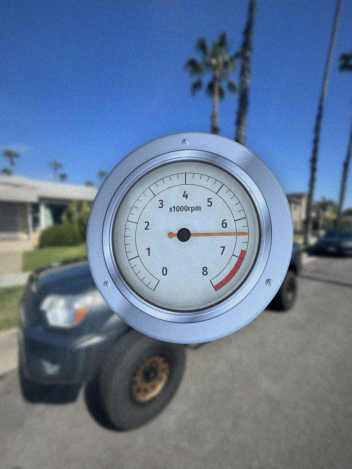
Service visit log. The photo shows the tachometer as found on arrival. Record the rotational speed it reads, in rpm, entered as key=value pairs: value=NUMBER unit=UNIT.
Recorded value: value=6400 unit=rpm
